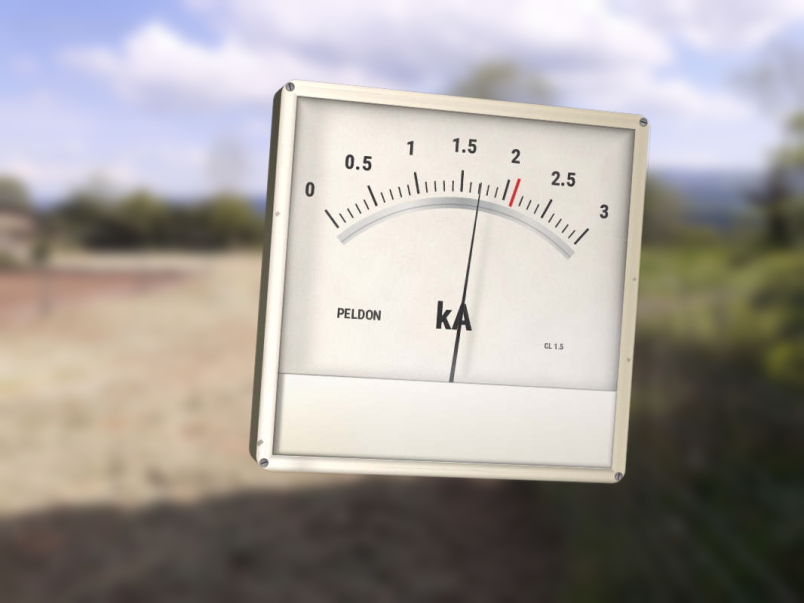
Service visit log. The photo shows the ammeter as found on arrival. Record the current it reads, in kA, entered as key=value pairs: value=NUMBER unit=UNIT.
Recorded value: value=1.7 unit=kA
